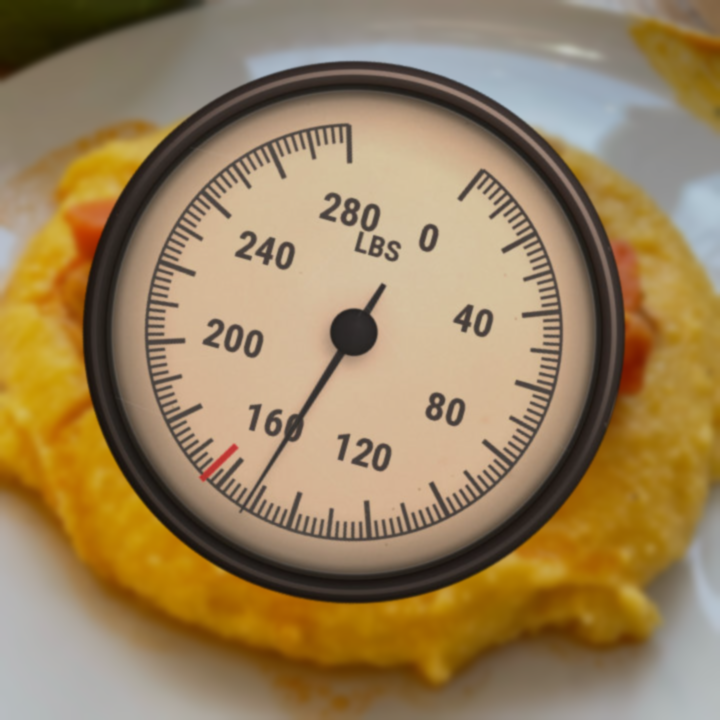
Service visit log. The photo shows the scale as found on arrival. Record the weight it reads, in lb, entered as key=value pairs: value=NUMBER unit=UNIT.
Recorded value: value=152 unit=lb
